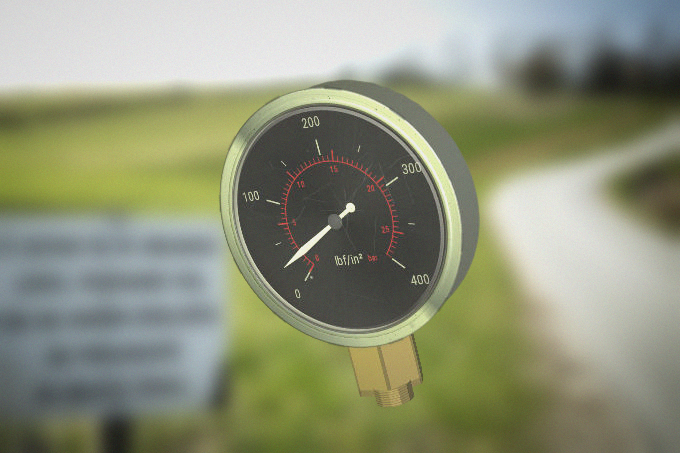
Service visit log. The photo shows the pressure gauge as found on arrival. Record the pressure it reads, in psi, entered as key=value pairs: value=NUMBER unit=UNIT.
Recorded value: value=25 unit=psi
